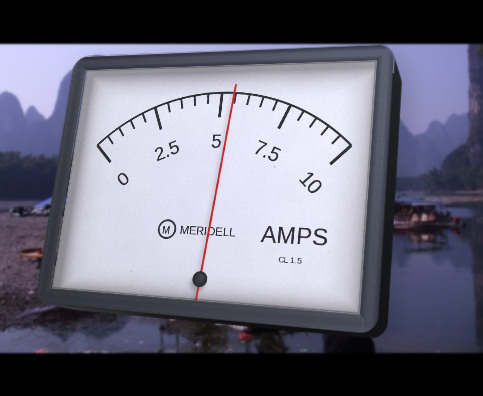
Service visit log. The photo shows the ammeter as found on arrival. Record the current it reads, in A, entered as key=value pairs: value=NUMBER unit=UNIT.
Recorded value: value=5.5 unit=A
